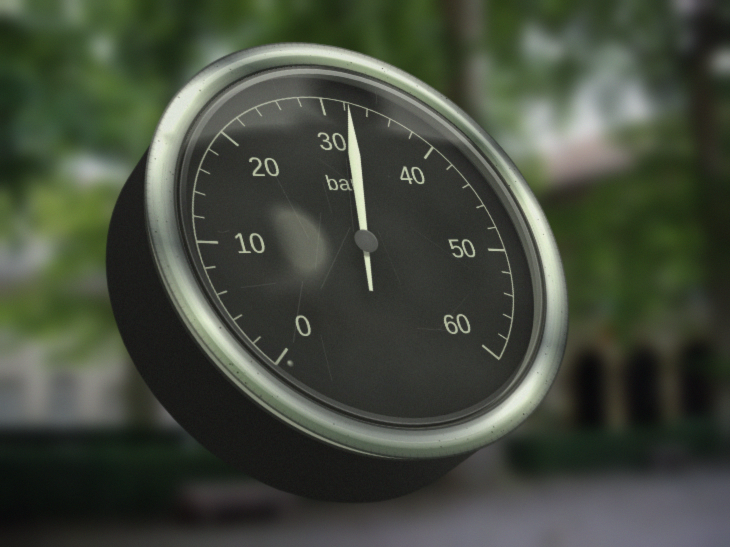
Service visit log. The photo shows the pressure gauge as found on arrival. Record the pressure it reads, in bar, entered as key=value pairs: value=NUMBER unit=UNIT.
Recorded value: value=32 unit=bar
